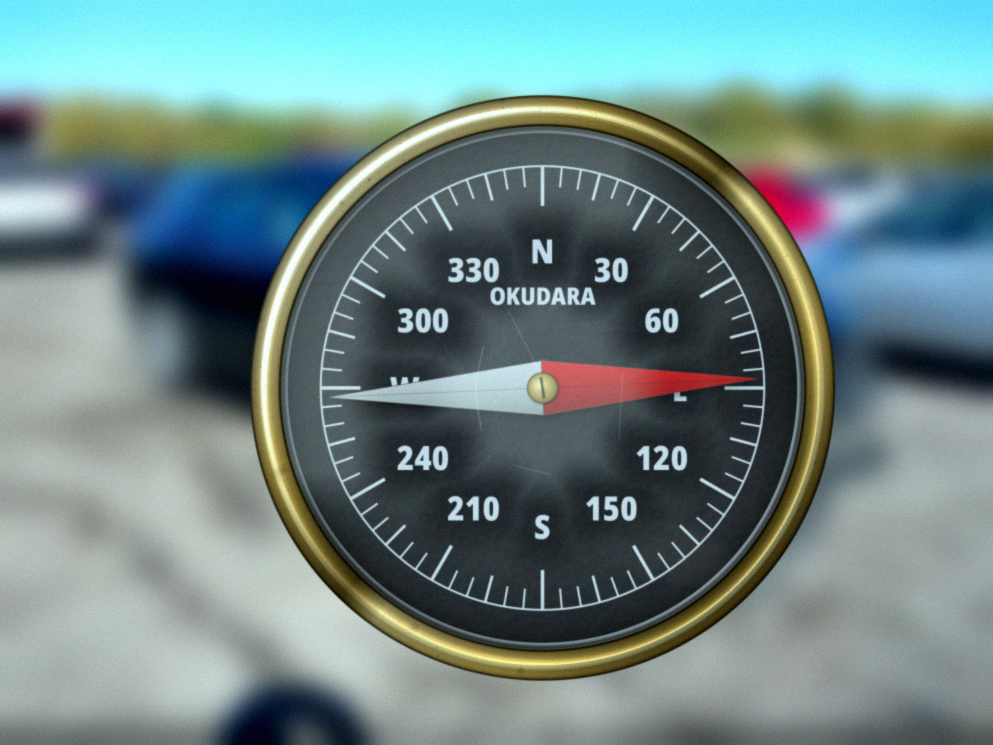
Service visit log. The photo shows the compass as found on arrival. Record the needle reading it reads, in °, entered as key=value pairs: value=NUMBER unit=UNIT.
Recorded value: value=87.5 unit=°
